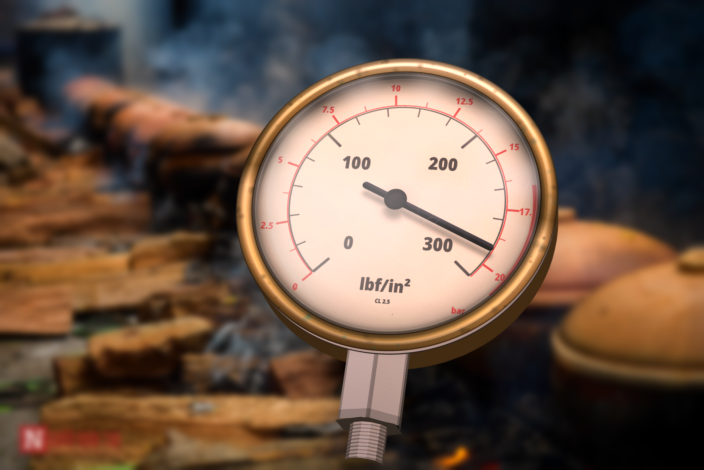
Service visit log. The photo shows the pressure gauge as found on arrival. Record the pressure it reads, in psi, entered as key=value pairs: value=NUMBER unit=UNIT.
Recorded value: value=280 unit=psi
